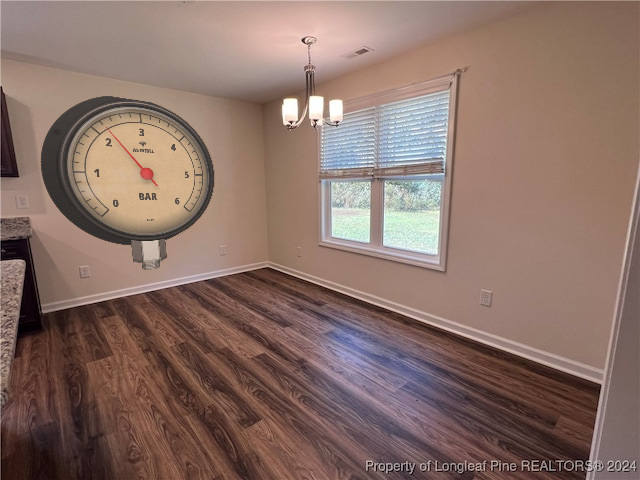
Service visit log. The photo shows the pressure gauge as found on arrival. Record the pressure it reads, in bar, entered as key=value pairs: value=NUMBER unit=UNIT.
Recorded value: value=2.2 unit=bar
